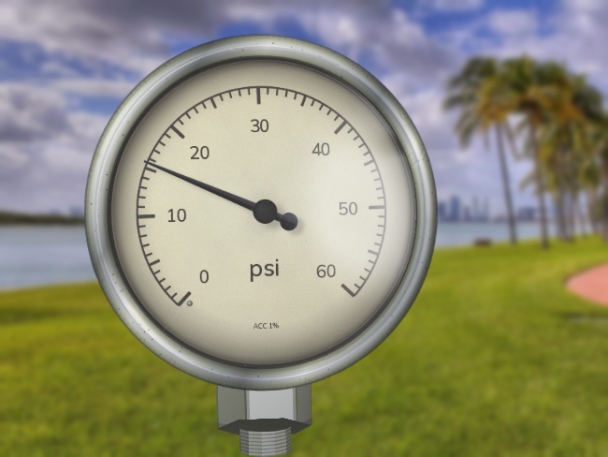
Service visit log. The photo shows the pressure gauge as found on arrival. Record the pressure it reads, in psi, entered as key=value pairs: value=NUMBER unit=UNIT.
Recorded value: value=15.5 unit=psi
